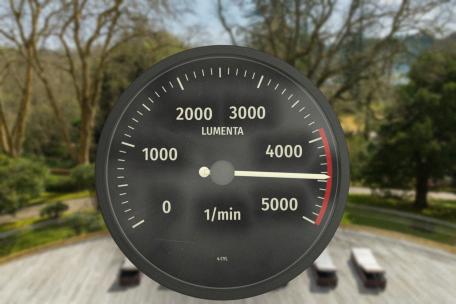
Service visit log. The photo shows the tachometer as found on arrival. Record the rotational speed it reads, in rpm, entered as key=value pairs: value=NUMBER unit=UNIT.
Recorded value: value=4450 unit=rpm
